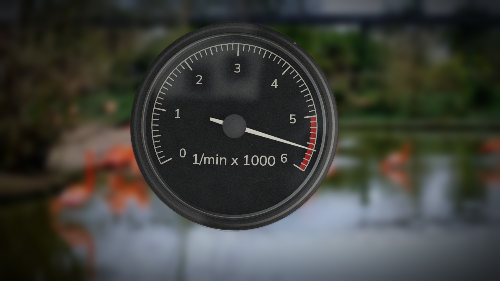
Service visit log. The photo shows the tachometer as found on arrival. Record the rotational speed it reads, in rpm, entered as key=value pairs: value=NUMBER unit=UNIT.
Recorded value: value=5600 unit=rpm
